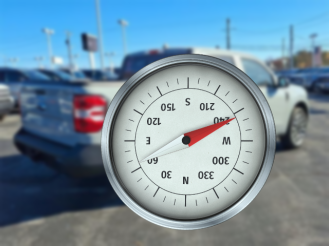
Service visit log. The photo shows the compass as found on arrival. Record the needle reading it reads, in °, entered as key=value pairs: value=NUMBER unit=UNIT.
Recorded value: value=245 unit=°
